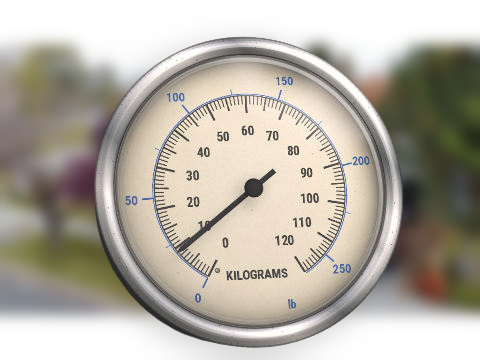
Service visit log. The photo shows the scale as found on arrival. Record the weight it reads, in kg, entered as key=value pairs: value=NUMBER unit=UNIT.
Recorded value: value=9 unit=kg
